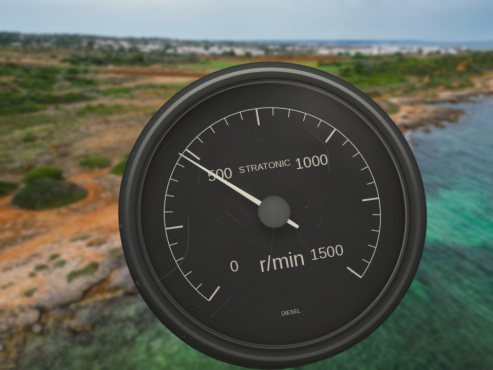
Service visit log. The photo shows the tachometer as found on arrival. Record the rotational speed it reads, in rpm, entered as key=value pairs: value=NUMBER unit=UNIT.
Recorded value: value=475 unit=rpm
